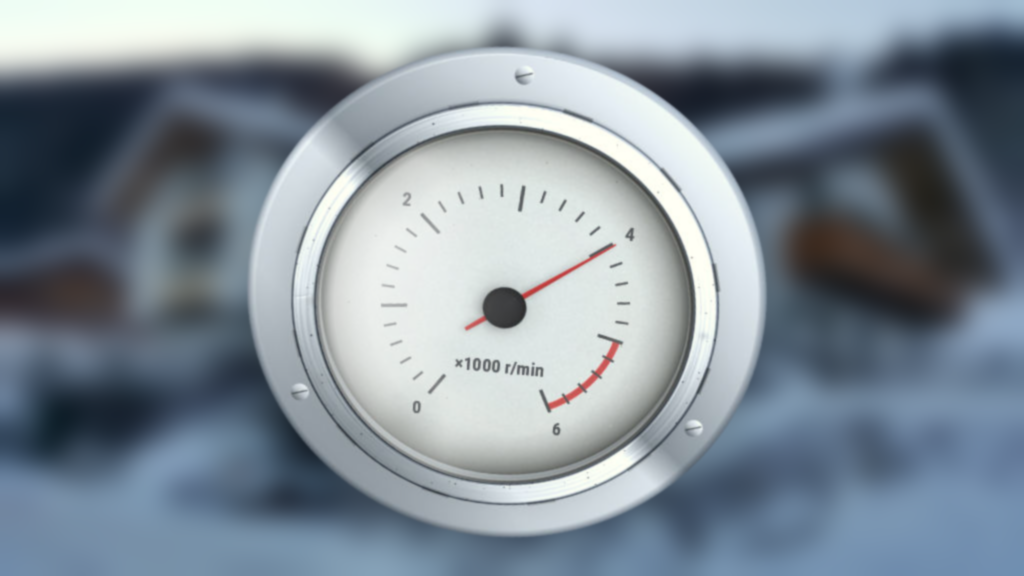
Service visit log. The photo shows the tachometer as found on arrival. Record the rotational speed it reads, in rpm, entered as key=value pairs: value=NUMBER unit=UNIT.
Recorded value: value=4000 unit=rpm
